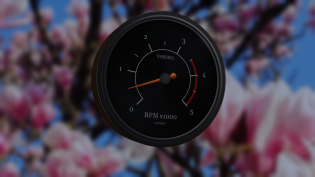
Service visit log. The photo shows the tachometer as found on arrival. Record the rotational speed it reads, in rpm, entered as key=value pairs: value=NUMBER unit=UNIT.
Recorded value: value=500 unit=rpm
